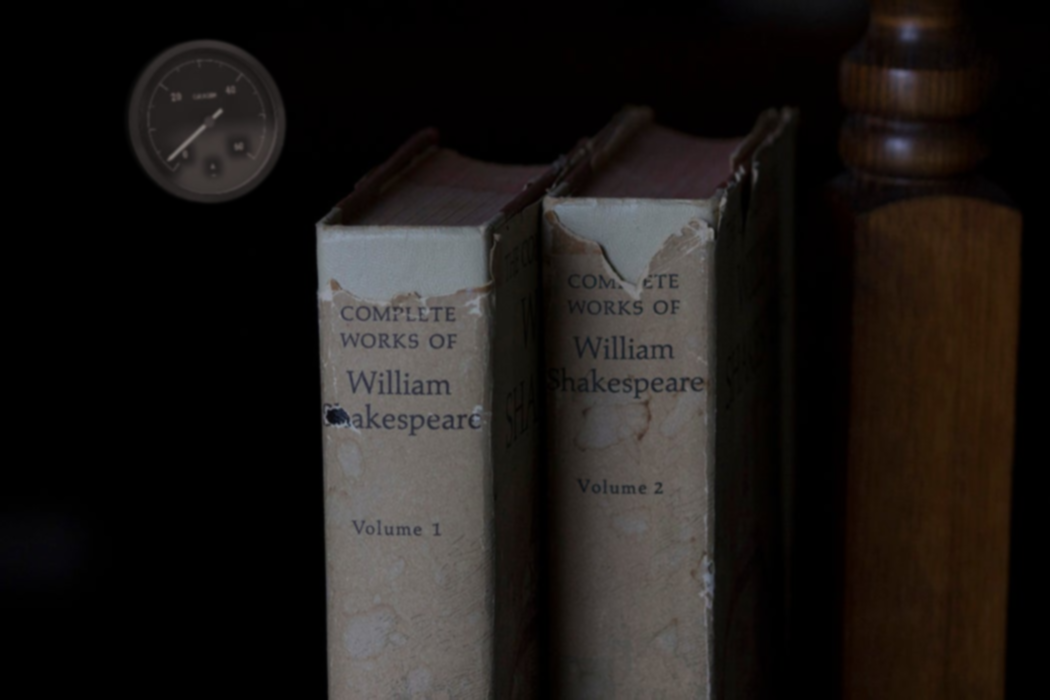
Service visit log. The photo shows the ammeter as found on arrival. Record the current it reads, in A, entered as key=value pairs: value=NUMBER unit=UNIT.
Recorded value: value=2.5 unit=A
